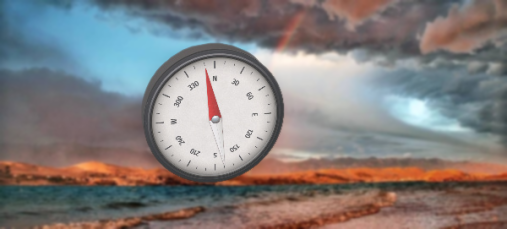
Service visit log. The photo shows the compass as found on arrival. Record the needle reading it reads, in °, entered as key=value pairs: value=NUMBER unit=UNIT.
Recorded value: value=350 unit=°
